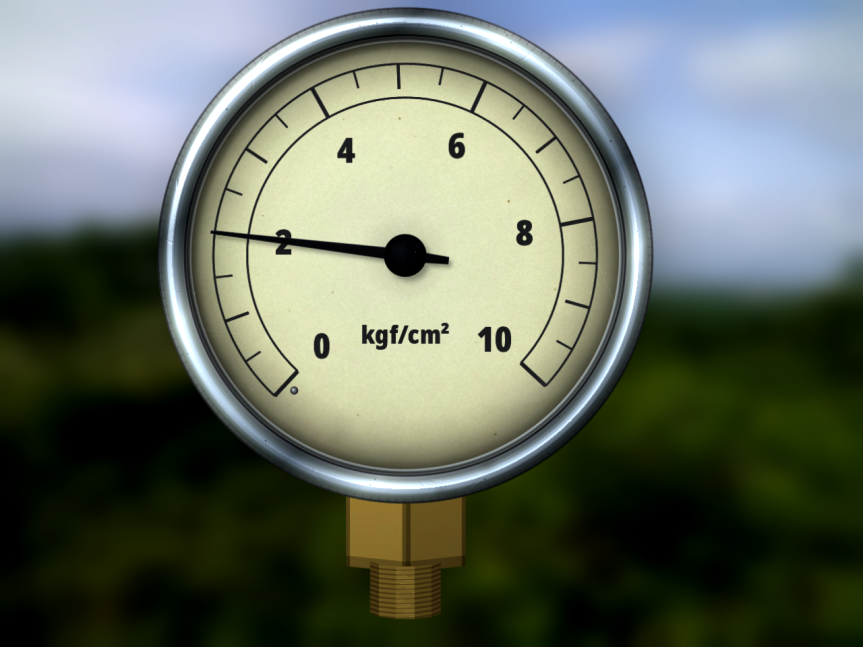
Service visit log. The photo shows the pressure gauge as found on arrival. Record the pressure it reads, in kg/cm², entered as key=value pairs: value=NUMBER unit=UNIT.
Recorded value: value=2 unit=kg/cm²
